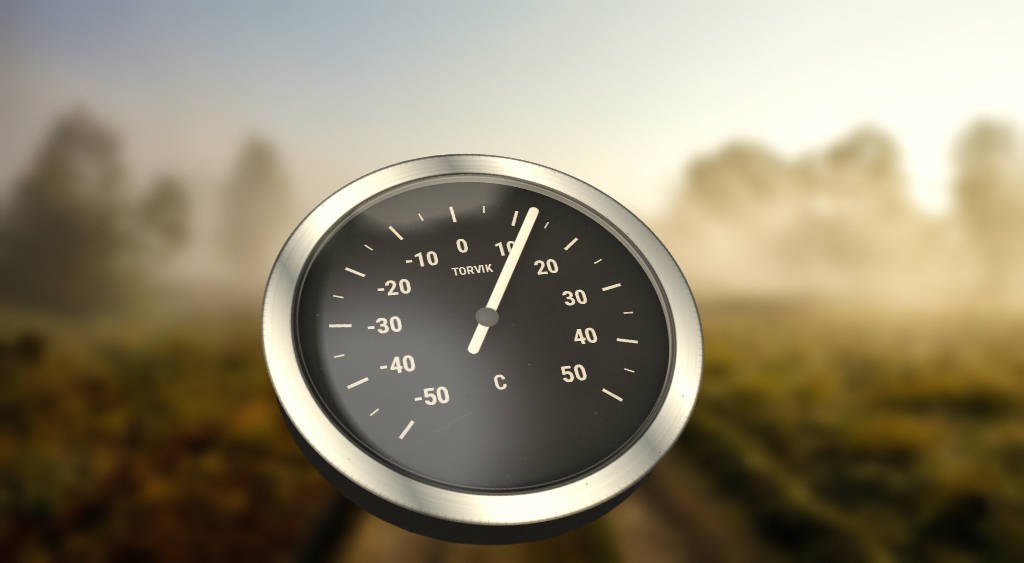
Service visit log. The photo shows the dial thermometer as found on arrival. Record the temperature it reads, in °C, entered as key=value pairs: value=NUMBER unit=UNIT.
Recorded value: value=12.5 unit=°C
